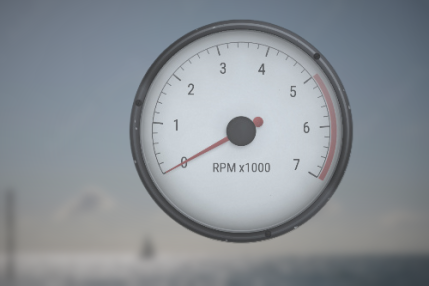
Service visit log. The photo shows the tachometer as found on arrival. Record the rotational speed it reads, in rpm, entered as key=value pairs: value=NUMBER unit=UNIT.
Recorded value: value=0 unit=rpm
